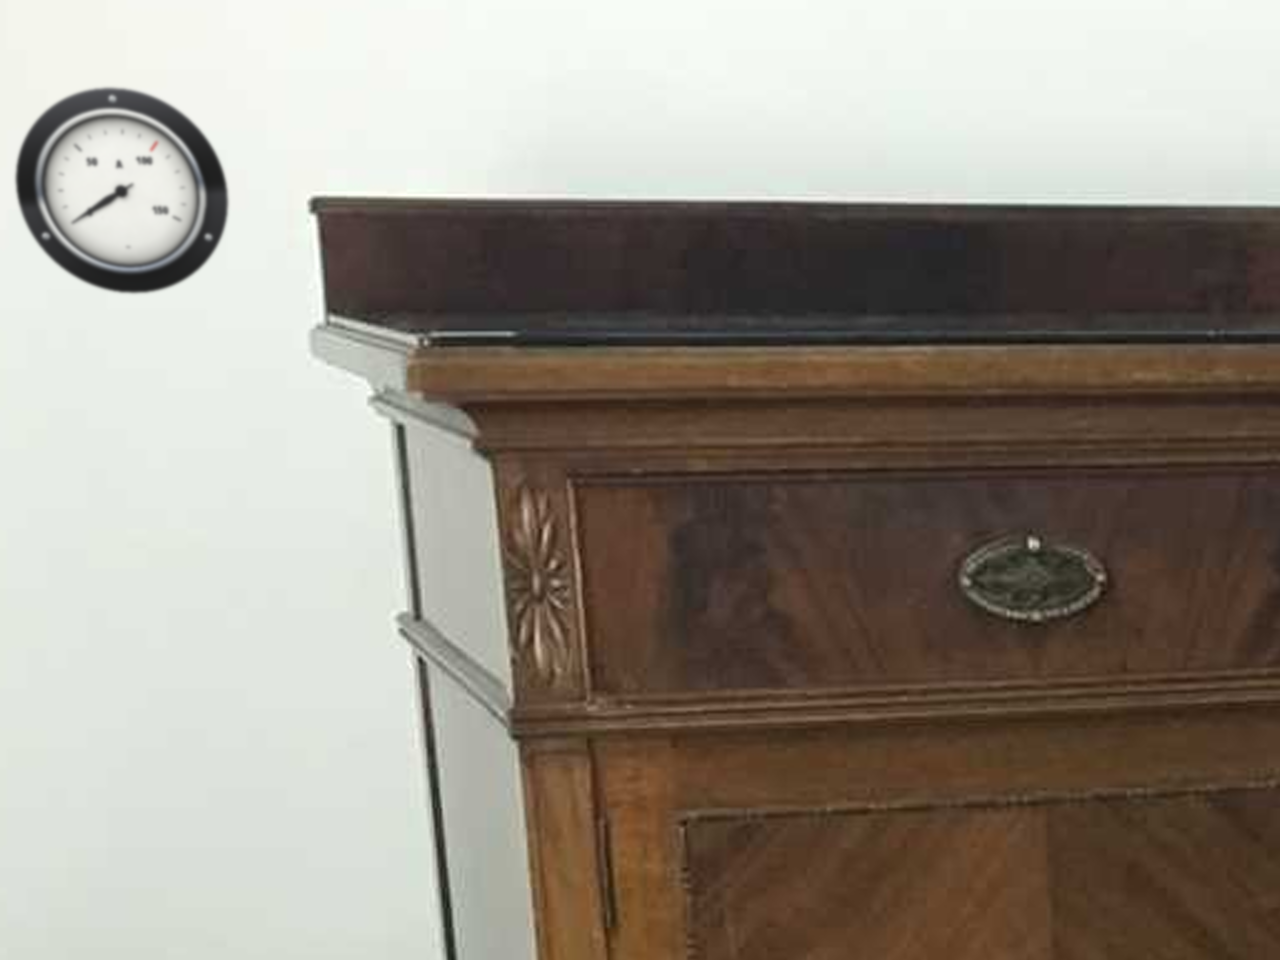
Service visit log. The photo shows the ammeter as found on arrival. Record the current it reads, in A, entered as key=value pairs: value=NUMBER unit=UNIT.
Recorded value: value=0 unit=A
